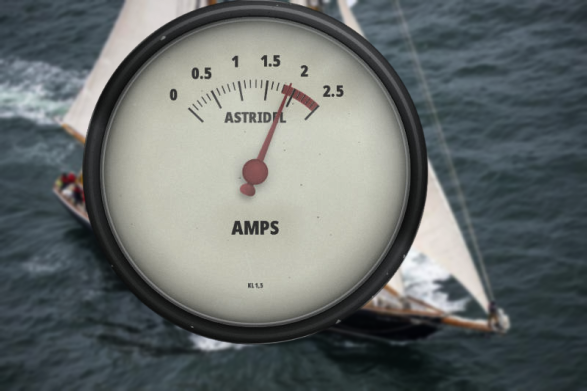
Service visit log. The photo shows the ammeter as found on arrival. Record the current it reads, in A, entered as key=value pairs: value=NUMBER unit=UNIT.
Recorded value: value=1.9 unit=A
